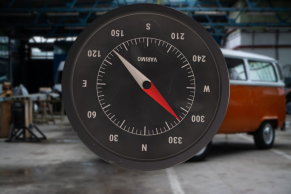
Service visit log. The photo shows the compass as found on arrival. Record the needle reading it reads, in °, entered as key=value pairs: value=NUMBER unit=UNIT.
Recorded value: value=315 unit=°
